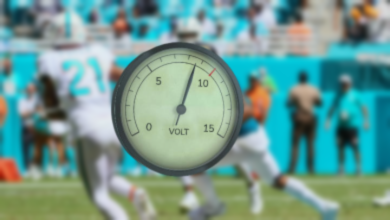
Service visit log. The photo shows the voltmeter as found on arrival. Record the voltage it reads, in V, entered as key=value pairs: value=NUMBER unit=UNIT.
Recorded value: value=8.5 unit=V
